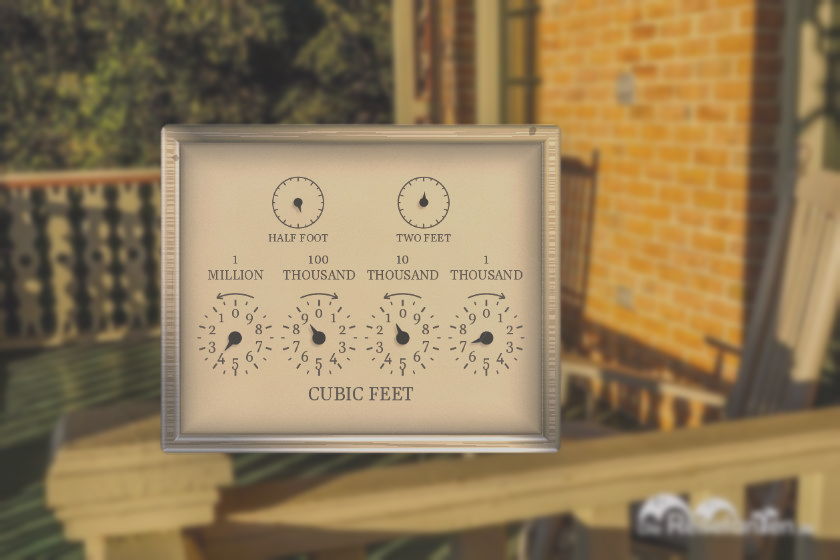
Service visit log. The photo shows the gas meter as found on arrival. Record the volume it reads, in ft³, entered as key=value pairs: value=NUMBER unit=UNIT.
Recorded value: value=390700 unit=ft³
